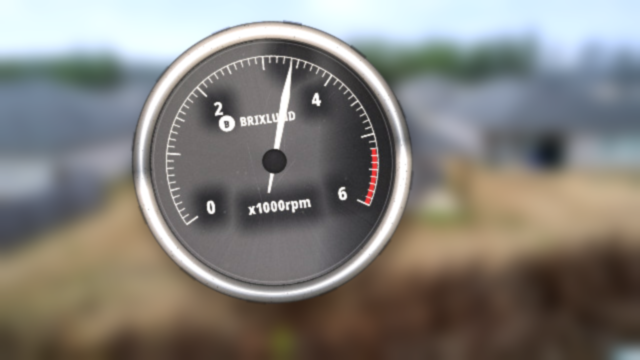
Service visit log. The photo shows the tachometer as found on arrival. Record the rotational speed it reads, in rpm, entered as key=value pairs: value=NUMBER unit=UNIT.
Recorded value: value=3400 unit=rpm
